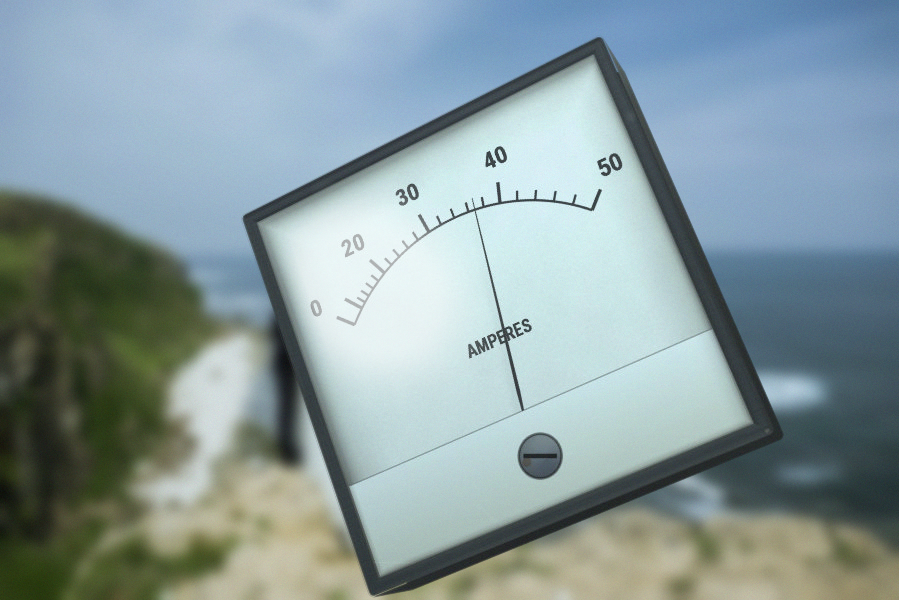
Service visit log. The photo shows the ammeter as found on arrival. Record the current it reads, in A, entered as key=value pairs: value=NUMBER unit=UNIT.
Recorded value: value=37 unit=A
